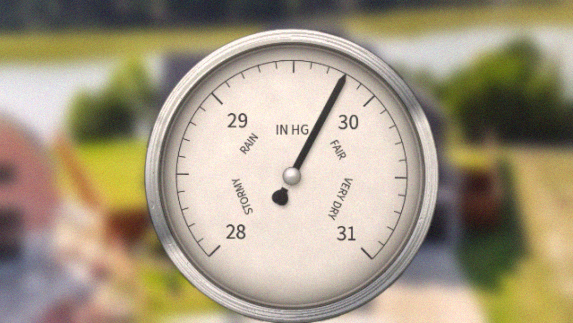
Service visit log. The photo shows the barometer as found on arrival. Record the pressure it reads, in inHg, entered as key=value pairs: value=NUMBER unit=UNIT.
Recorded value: value=29.8 unit=inHg
